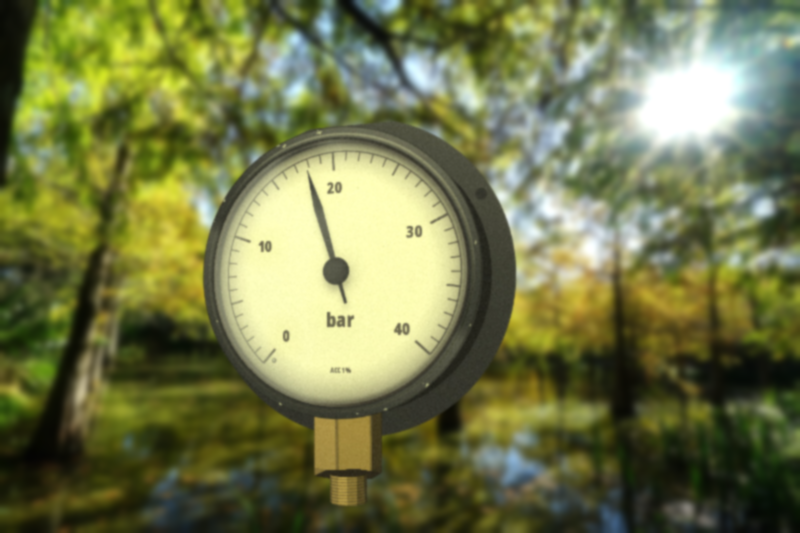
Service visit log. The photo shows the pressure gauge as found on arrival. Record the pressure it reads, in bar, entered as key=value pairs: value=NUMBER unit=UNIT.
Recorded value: value=18 unit=bar
